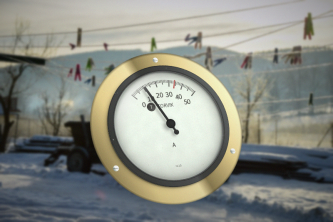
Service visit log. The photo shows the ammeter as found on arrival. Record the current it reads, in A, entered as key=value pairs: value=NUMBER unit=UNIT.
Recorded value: value=10 unit=A
